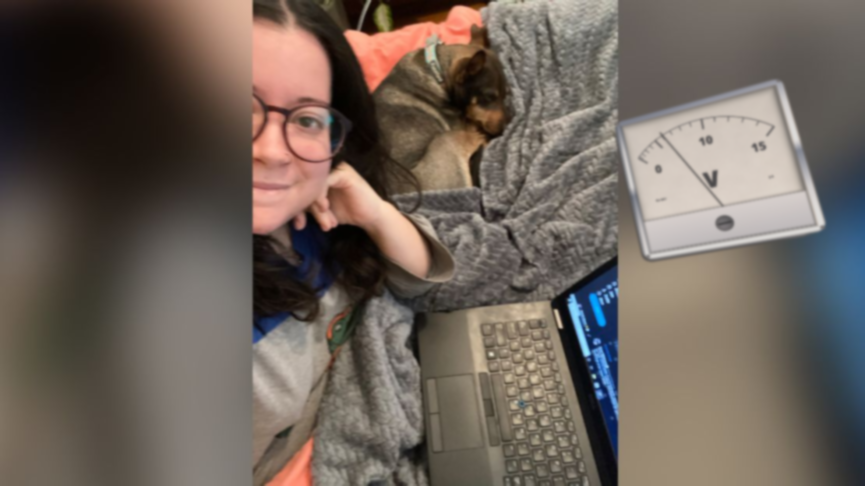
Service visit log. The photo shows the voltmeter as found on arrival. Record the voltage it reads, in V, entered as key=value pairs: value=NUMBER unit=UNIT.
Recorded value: value=6 unit=V
